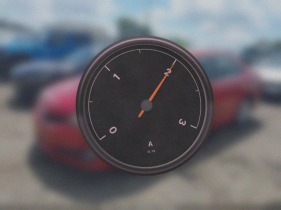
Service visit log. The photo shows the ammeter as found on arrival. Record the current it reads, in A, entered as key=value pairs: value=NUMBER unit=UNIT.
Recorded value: value=2 unit=A
